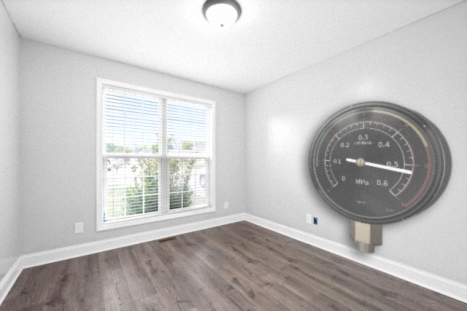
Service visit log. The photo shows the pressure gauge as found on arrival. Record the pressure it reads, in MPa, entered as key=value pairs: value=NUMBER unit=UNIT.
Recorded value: value=0.52 unit=MPa
